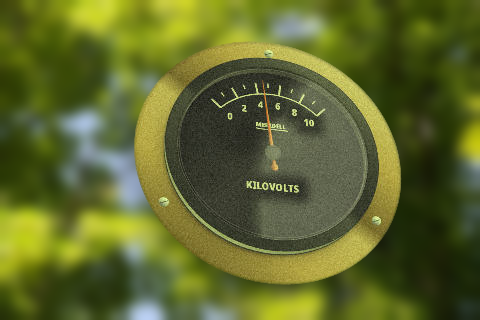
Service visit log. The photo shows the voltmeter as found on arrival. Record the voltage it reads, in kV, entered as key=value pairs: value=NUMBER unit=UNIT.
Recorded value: value=4.5 unit=kV
